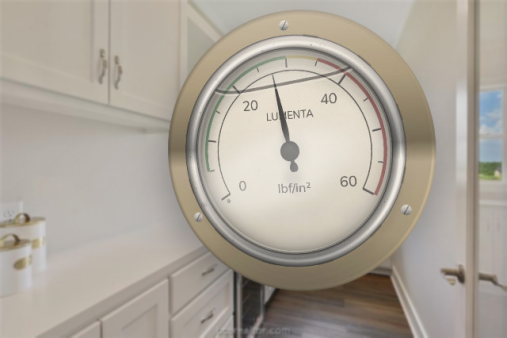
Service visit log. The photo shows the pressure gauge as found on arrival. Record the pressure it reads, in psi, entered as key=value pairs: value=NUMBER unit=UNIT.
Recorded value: value=27.5 unit=psi
